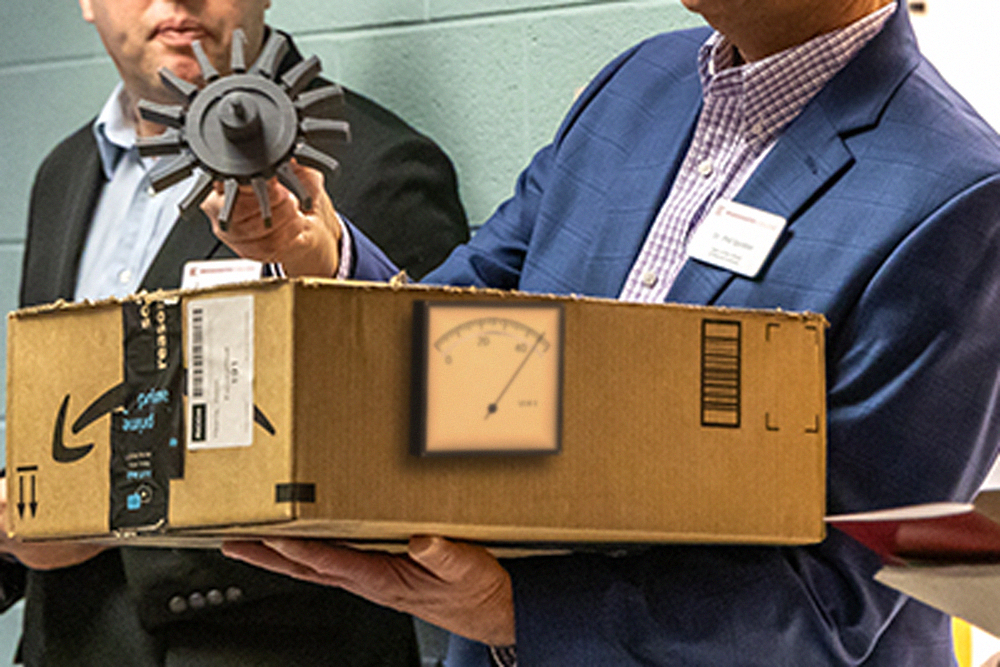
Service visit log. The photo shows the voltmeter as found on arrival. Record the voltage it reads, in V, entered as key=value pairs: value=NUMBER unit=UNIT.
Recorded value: value=45 unit=V
